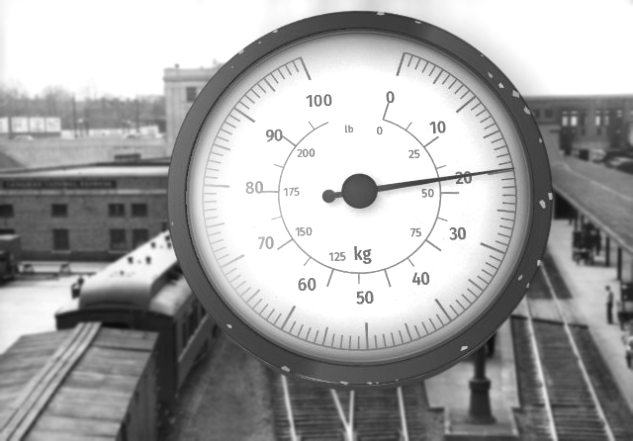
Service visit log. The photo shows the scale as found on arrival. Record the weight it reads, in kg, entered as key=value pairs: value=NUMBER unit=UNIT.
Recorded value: value=20 unit=kg
